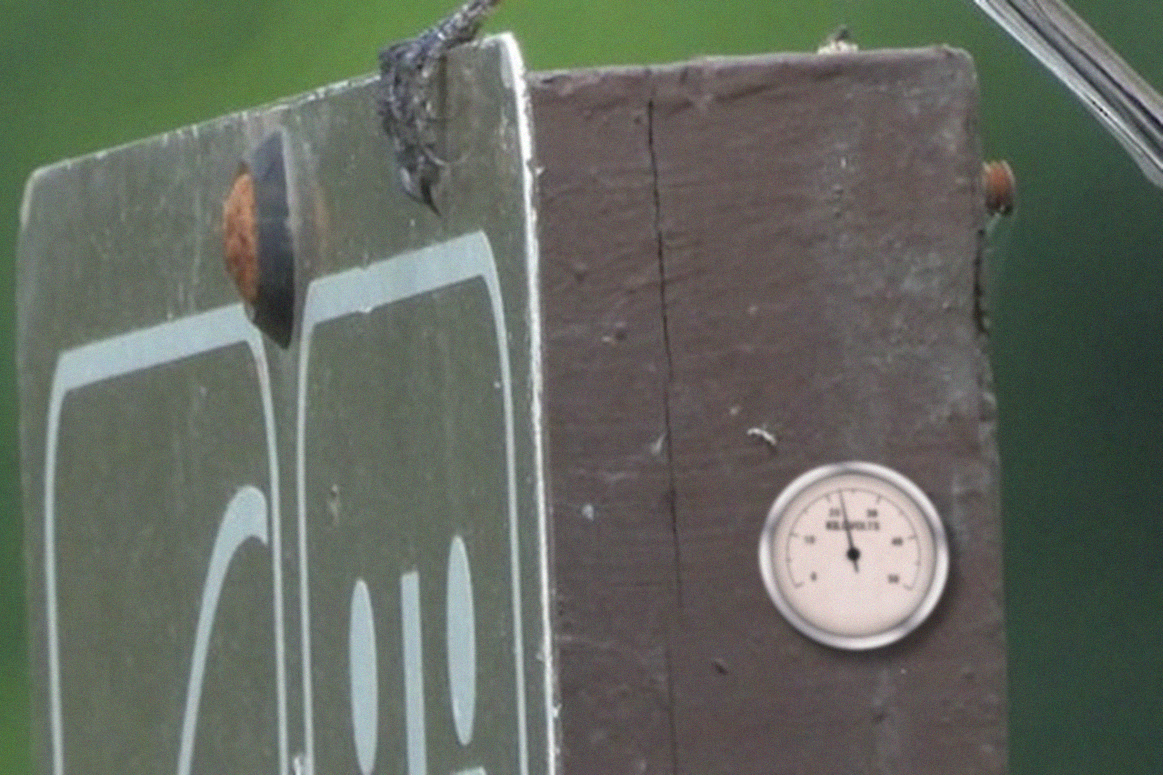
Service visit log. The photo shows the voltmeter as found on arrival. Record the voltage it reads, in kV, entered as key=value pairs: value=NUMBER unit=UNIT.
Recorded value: value=22.5 unit=kV
